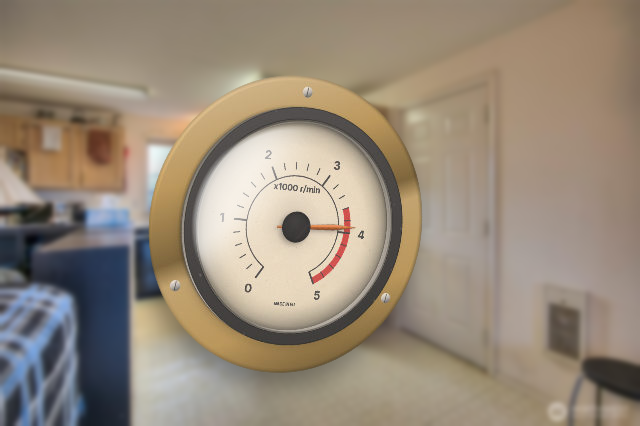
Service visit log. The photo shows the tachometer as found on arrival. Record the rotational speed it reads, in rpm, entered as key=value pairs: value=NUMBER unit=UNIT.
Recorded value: value=3900 unit=rpm
